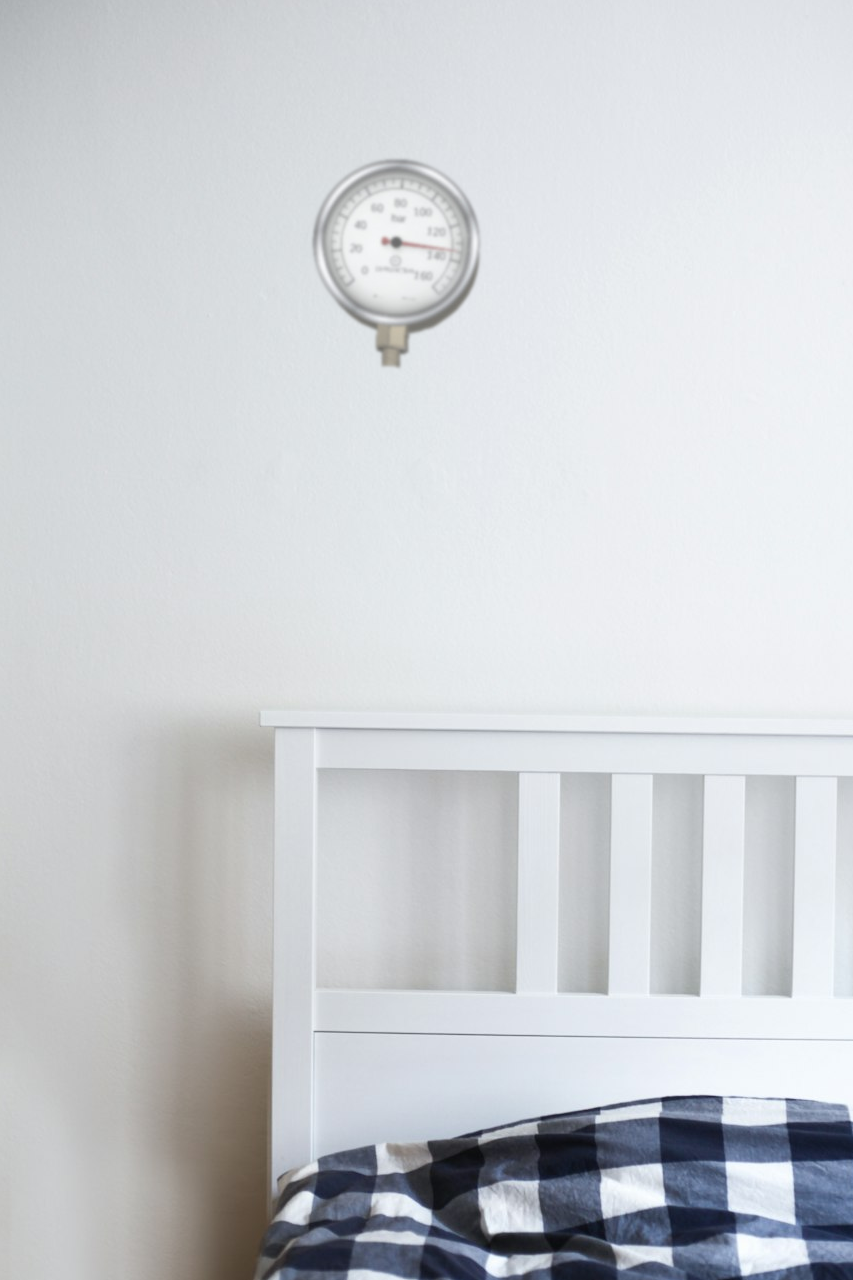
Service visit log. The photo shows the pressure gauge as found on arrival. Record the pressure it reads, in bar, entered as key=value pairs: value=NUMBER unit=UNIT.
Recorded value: value=135 unit=bar
